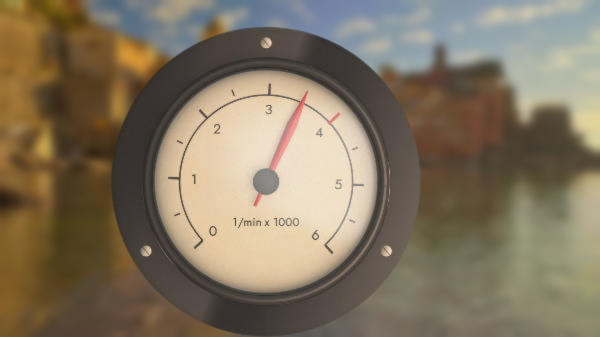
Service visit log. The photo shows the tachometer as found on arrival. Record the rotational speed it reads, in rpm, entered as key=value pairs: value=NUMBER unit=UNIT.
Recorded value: value=3500 unit=rpm
